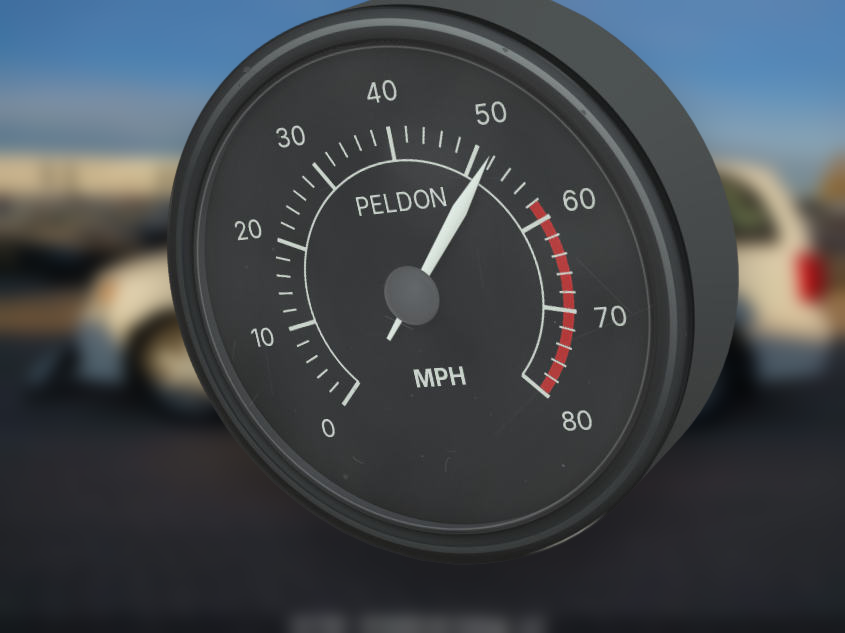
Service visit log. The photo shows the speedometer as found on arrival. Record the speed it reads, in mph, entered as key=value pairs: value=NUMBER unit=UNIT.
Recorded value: value=52 unit=mph
